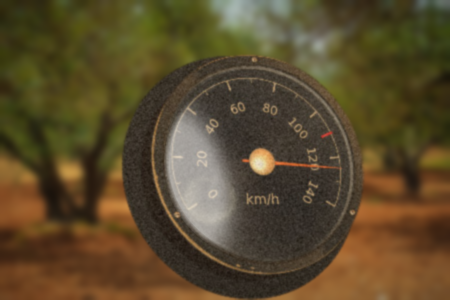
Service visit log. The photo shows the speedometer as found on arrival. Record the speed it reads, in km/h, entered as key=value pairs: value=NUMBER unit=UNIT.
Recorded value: value=125 unit=km/h
